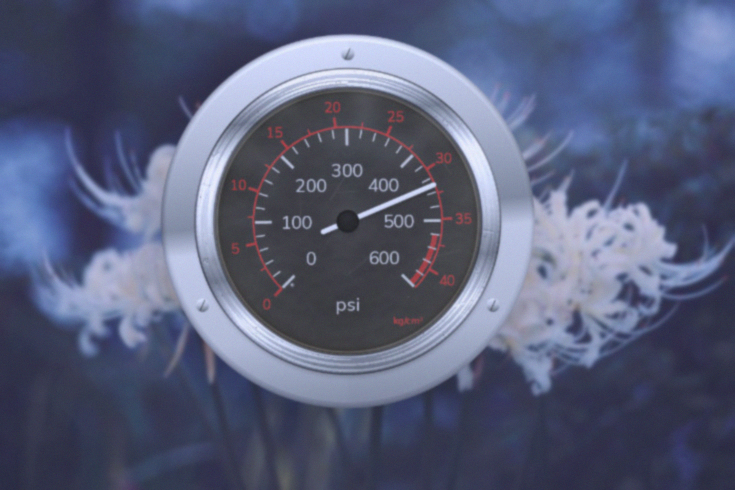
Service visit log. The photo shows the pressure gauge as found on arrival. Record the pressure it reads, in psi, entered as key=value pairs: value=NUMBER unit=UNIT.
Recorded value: value=450 unit=psi
